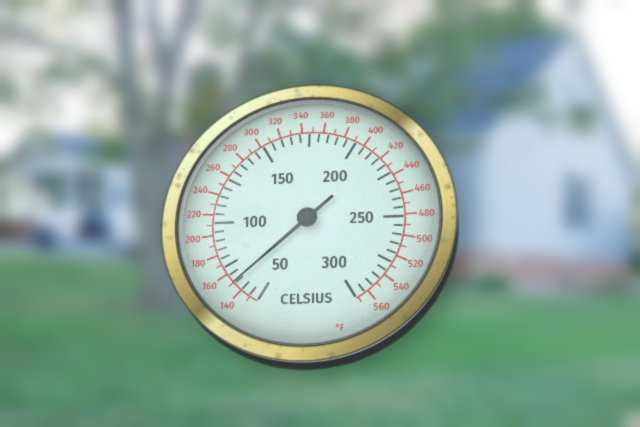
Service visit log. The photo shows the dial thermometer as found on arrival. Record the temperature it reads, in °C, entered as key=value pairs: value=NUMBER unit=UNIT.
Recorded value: value=65 unit=°C
